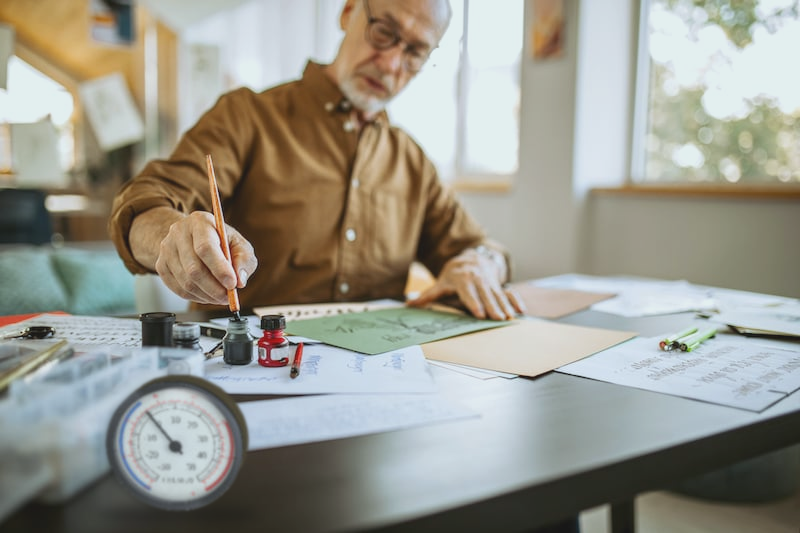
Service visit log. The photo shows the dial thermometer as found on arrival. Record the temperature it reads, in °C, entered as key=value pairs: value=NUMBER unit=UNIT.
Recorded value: value=0 unit=°C
